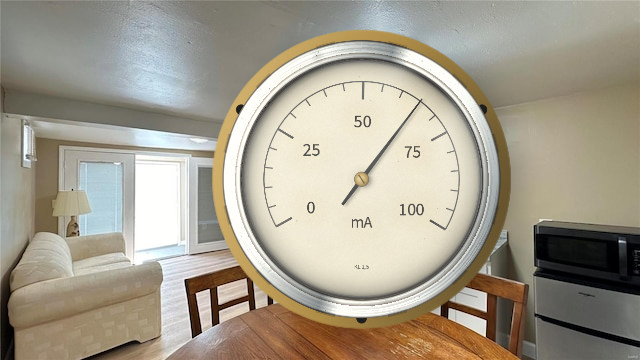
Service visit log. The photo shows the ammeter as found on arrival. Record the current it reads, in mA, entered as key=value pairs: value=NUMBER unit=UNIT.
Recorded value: value=65 unit=mA
